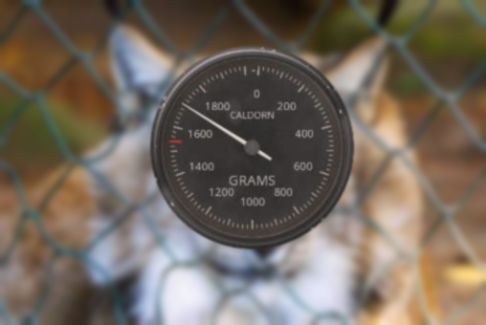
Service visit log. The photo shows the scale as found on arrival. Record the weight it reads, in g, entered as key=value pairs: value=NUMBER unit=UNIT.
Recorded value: value=1700 unit=g
